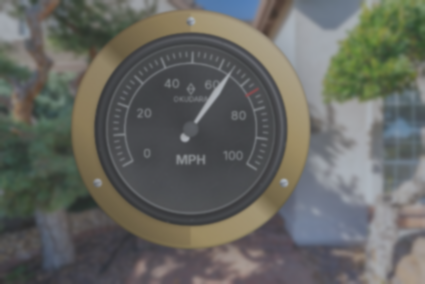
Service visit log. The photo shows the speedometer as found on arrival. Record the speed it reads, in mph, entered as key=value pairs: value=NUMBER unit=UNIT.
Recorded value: value=64 unit=mph
